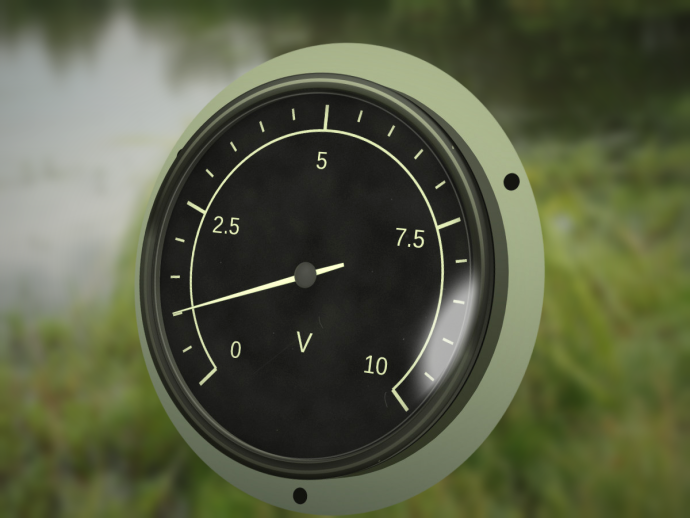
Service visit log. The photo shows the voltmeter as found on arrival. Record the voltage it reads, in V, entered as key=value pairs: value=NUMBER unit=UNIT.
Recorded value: value=1 unit=V
